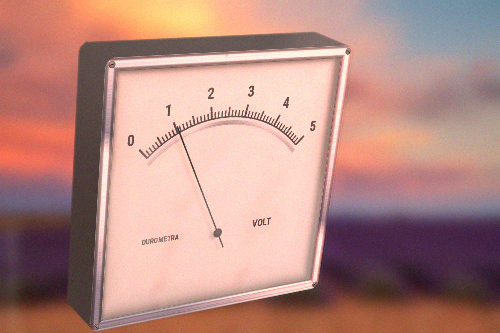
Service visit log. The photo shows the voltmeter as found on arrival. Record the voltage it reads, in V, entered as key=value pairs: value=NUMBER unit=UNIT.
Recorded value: value=1 unit=V
